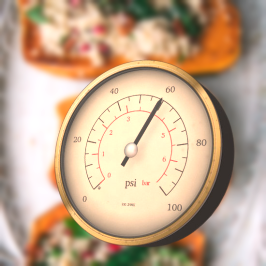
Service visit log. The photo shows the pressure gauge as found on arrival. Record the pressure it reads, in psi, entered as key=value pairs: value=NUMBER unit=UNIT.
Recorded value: value=60 unit=psi
